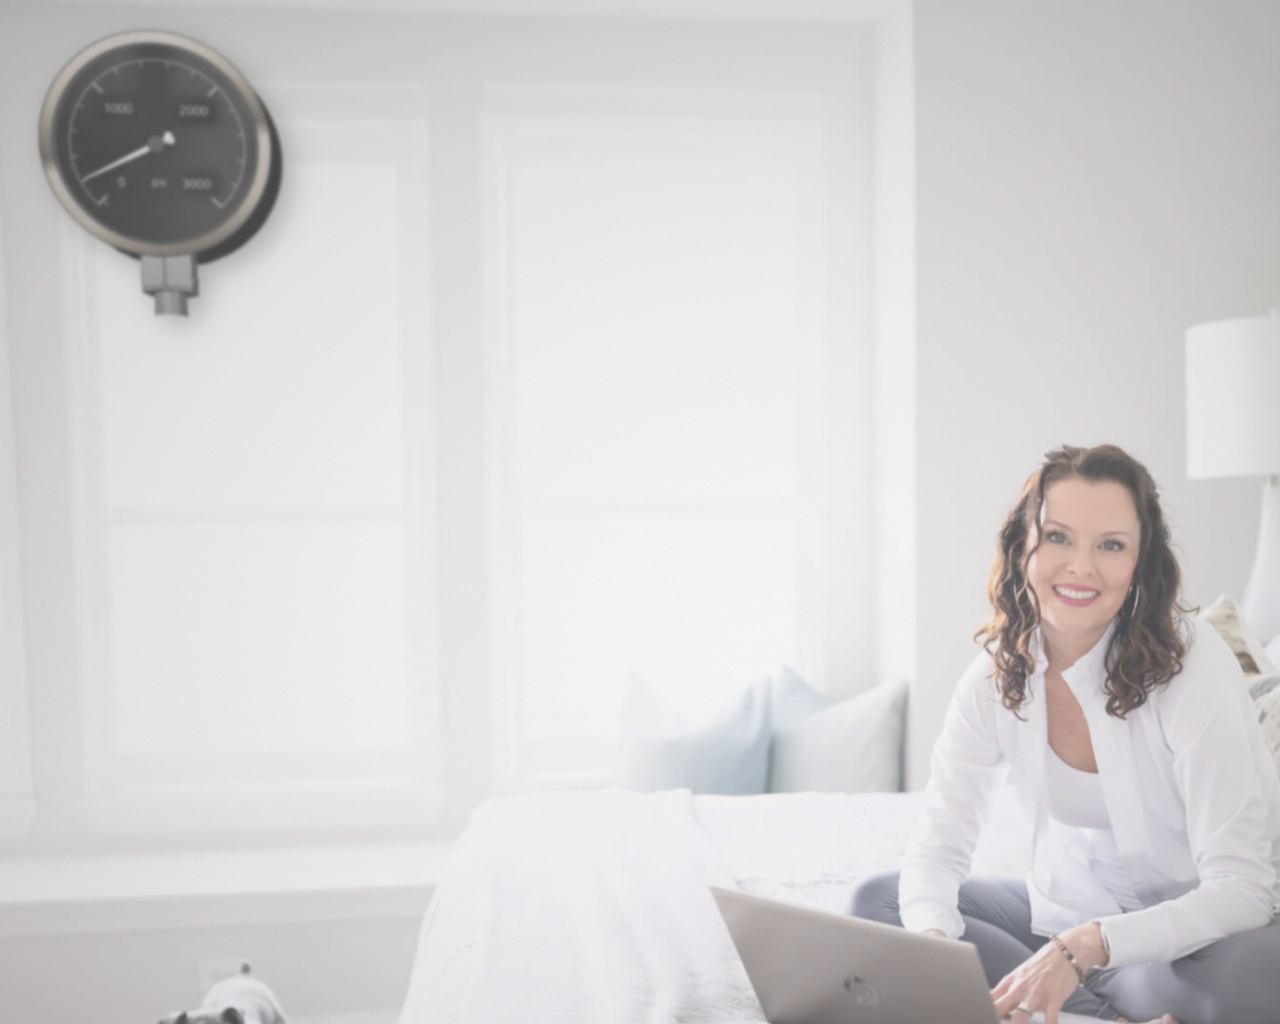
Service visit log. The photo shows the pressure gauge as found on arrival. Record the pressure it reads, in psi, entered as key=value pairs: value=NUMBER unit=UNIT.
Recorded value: value=200 unit=psi
